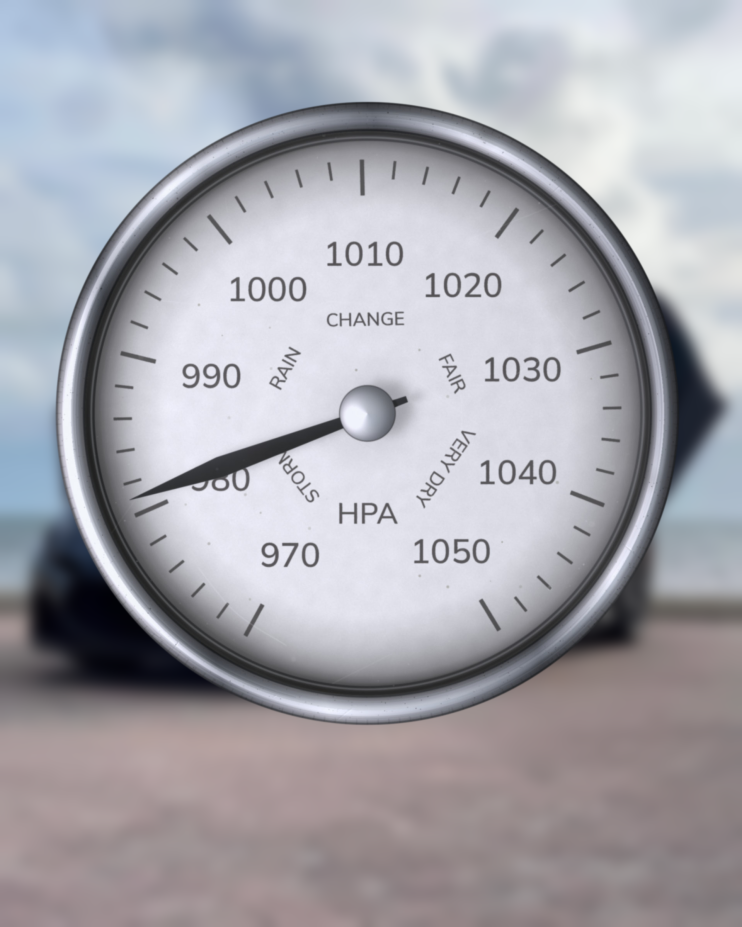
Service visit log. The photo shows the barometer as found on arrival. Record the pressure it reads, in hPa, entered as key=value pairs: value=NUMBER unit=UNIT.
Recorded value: value=981 unit=hPa
